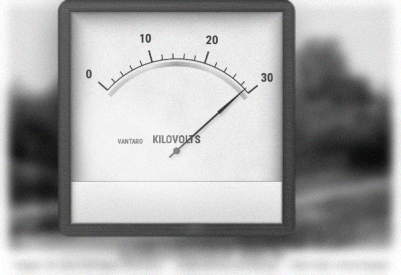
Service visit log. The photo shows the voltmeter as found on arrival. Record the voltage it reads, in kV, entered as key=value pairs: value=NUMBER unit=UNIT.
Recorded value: value=29 unit=kV
